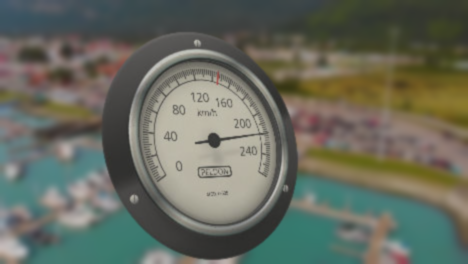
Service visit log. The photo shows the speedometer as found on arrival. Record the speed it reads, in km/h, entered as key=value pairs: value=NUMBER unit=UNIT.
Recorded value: value=220 unit=km/h
